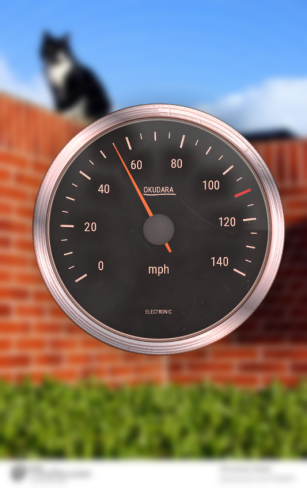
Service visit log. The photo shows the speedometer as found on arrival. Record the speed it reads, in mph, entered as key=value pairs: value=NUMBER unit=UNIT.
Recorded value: value=55 unit=mph
